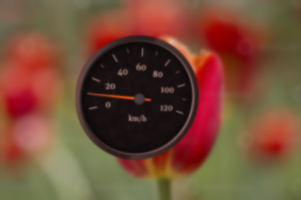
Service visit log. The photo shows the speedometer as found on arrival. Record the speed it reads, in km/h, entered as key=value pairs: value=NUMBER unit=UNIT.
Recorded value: value=10 unit=km/h
